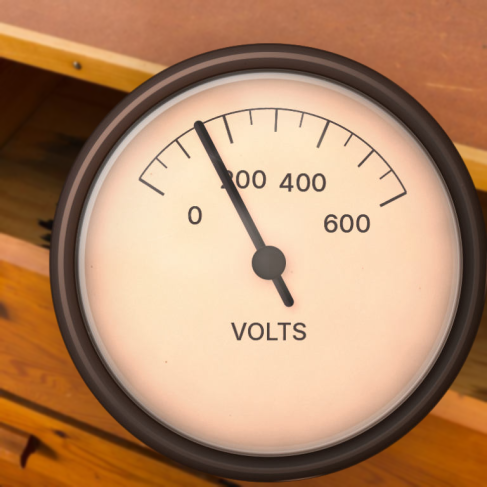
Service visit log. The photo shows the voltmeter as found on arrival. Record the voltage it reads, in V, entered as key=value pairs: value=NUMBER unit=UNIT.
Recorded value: value=150 unit=V
